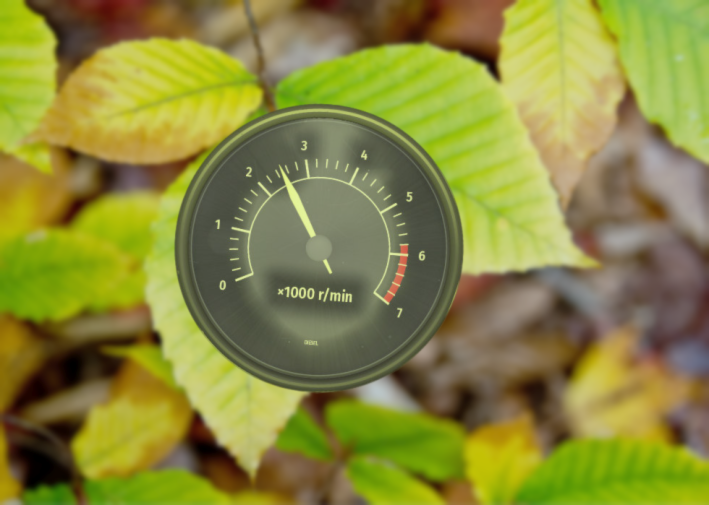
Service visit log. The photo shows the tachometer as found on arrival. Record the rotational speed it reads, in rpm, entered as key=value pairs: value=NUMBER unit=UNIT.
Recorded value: value=2500 unit=rpm
